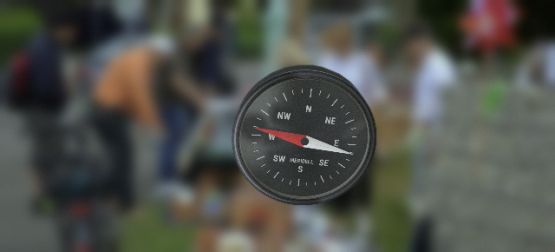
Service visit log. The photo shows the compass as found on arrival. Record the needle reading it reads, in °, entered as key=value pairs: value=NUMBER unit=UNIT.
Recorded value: value=280 unit=°
